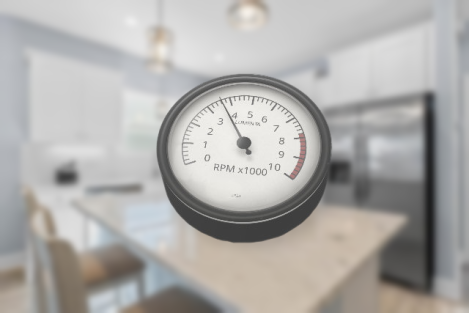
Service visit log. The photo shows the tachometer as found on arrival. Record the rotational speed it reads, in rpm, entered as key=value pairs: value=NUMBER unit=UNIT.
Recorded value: value=3600 unit=rpm
